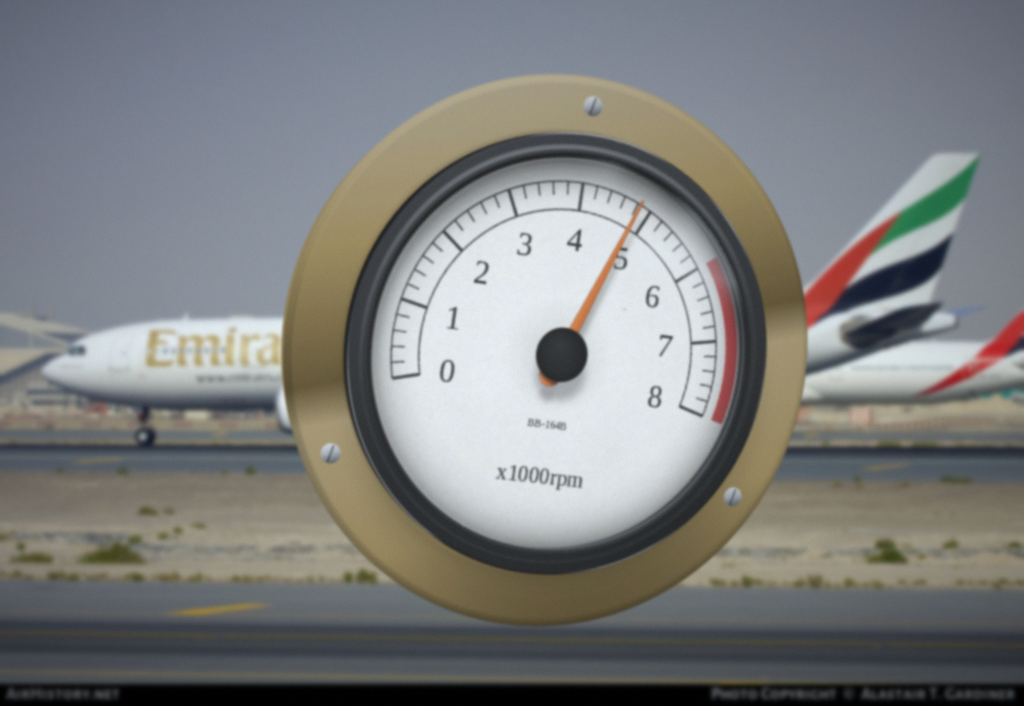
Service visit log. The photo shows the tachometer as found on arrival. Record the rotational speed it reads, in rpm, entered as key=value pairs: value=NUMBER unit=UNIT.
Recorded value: value=4800 unit=rpm
